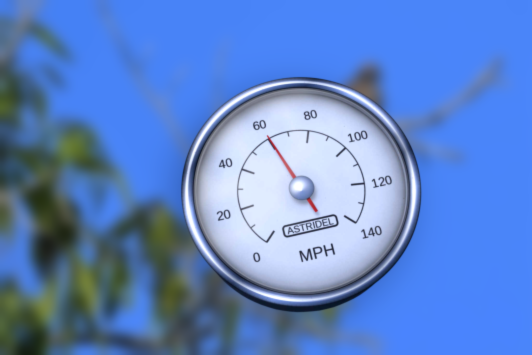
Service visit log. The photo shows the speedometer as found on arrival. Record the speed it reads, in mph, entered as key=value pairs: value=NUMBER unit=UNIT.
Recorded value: value=60 unit=mph
